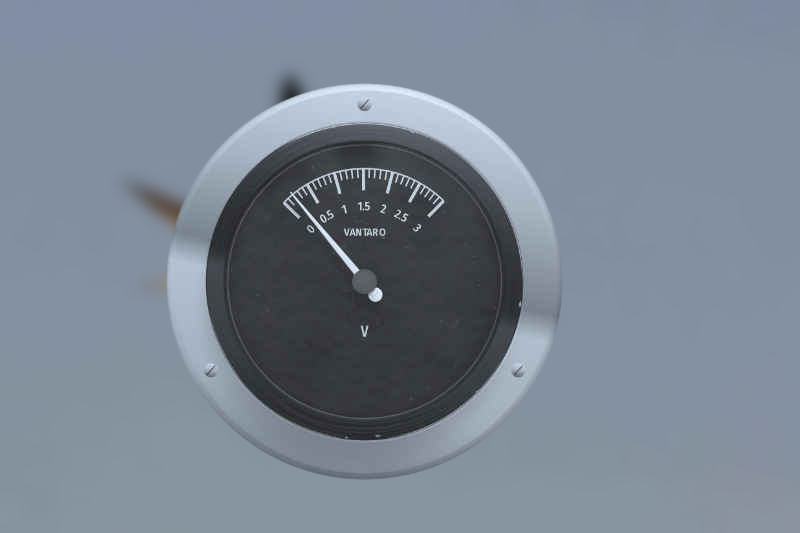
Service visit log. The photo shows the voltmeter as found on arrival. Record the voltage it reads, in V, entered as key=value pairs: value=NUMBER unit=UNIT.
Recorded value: value=0.2 unit=V
